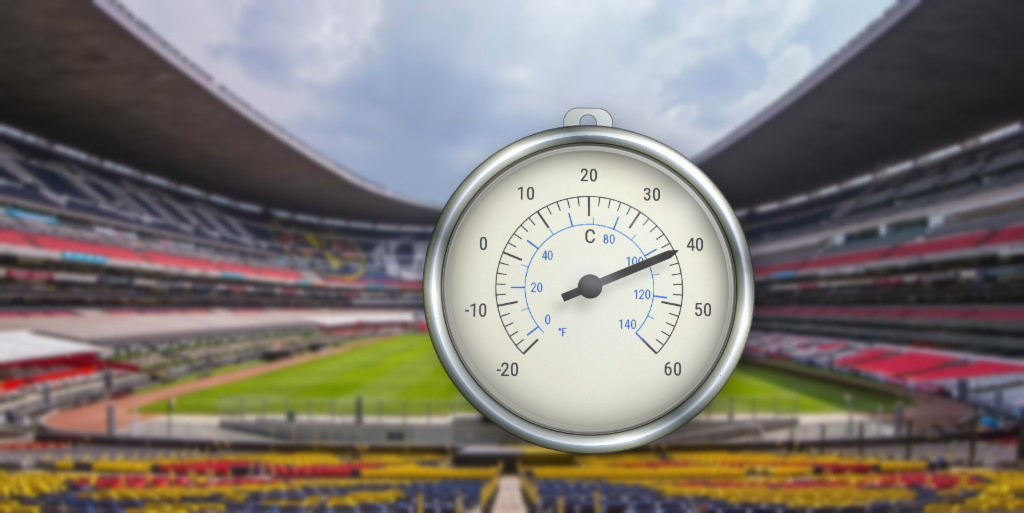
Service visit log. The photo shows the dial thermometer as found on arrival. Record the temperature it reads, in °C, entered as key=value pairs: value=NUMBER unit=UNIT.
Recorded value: value=40 unit=°C
